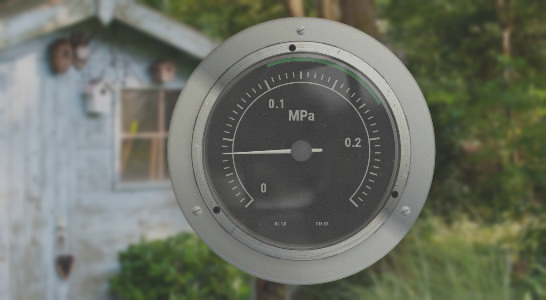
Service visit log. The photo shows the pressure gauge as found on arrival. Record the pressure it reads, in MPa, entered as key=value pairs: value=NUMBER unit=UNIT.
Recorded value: value=0.04 unit=MPa
